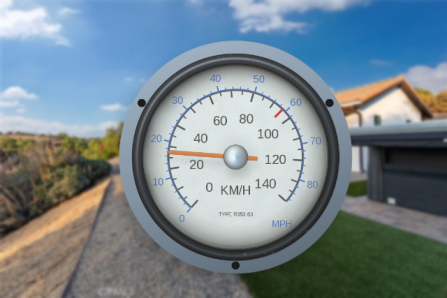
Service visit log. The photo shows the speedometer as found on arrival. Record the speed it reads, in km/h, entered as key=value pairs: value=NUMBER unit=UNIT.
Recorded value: value=27.5 unit=km/h
